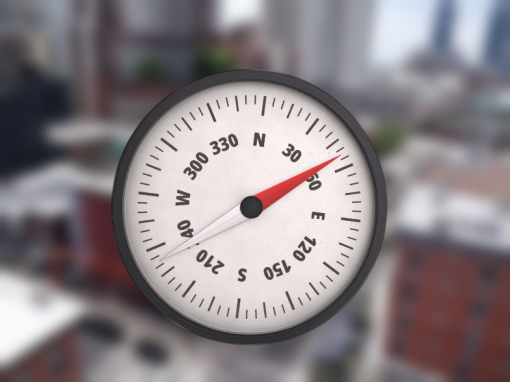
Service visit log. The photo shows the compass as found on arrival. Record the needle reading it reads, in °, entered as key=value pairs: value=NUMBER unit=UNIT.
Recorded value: value=52.5 unit=°
